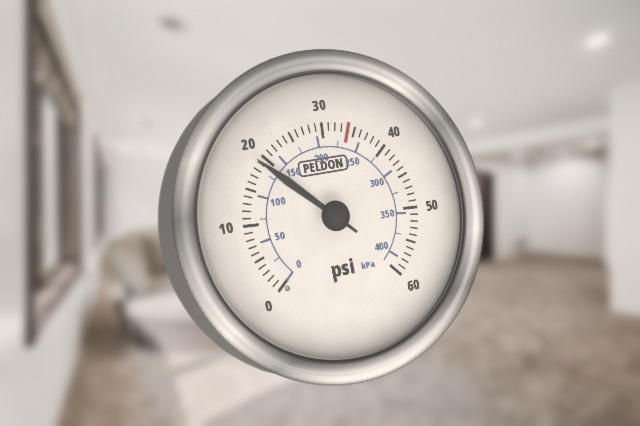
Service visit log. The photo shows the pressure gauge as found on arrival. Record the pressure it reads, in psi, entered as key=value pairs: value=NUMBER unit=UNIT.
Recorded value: value=19 unit=psi
